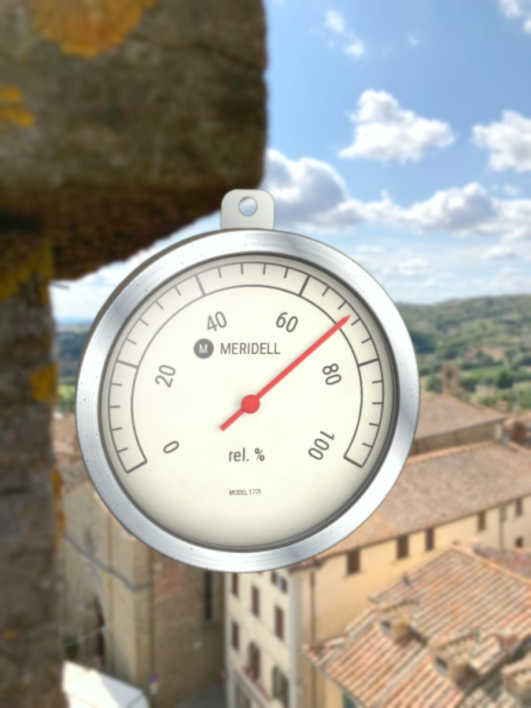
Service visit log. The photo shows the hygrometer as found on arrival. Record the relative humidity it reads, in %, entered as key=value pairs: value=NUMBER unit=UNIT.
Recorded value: value=70 unit=%
